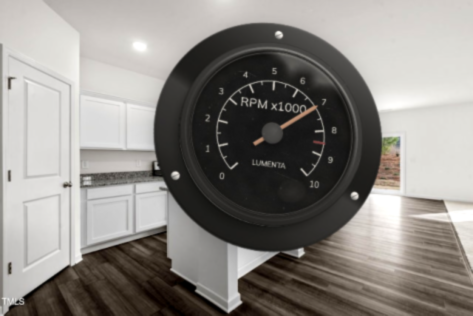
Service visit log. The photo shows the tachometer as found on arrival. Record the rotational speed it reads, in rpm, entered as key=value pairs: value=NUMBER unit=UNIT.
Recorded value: value=7000 unit=rpm
